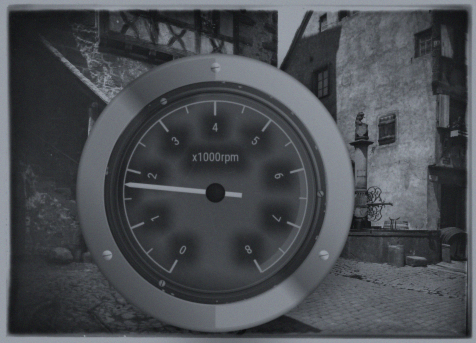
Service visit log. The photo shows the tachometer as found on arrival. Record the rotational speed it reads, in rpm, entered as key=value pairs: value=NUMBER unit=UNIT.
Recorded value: value=1750 unit=rpm
